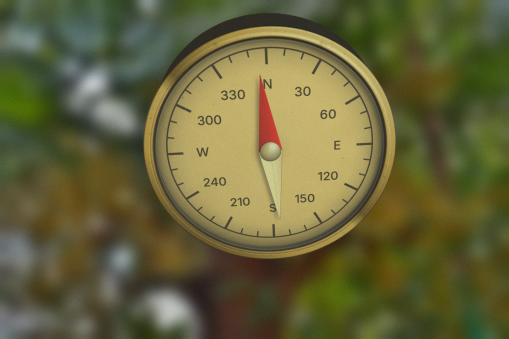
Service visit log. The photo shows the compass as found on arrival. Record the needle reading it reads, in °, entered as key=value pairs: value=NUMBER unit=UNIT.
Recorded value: value=355 unit=°
